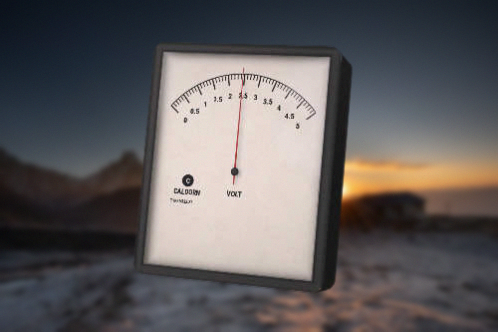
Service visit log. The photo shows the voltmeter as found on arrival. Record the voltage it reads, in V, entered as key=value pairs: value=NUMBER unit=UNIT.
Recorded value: value=2.5 unit=V
